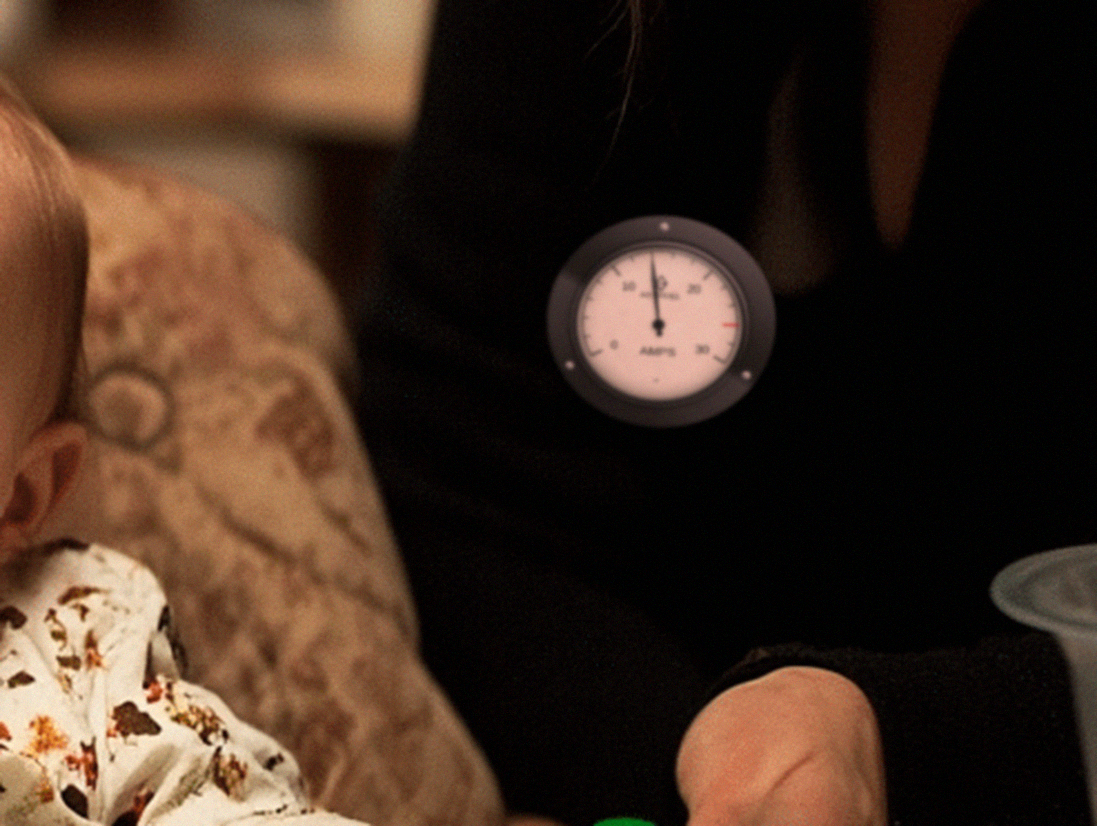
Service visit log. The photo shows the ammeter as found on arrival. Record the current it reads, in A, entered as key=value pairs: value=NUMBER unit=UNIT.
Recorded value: value=14 unit=A
